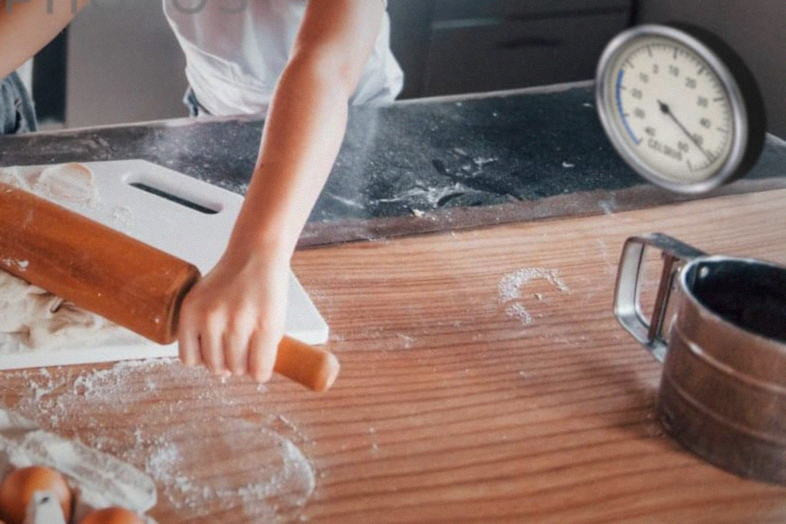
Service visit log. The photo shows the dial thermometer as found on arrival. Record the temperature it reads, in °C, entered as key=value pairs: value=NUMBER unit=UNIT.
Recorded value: value=50 unit=°C
